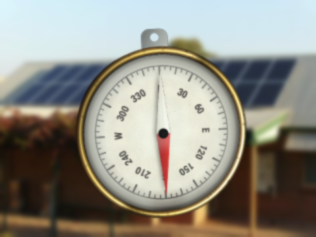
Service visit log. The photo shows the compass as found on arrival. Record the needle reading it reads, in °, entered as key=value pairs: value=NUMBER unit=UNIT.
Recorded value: value=180 unit=°
